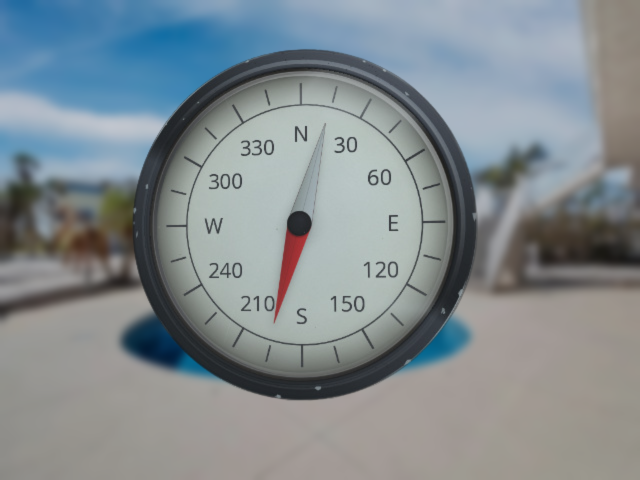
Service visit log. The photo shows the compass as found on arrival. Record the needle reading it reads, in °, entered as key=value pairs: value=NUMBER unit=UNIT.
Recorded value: value=195 unit=°
